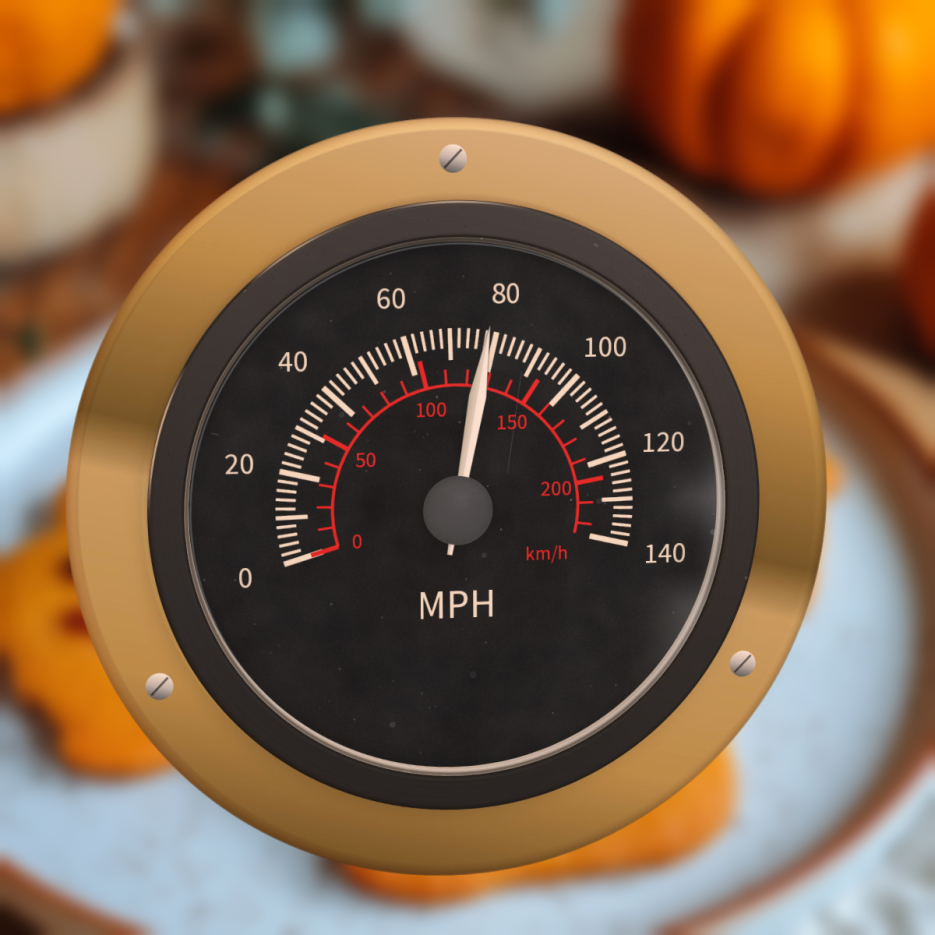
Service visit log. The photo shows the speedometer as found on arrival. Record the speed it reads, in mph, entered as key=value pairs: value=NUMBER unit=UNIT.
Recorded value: value=78 unit=mph
